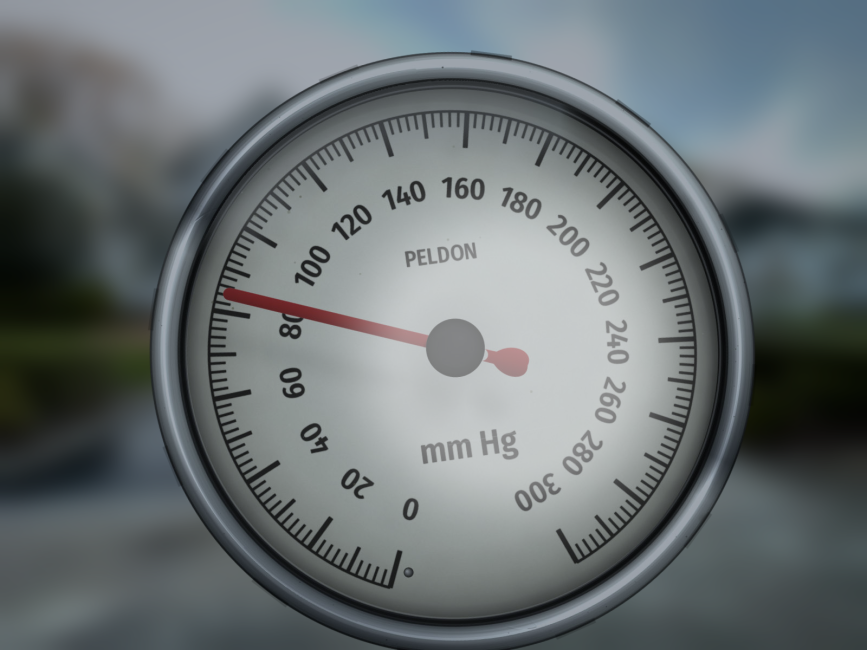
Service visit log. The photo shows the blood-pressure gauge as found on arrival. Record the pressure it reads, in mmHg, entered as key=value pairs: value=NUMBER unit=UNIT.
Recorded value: value=84 unit=mmHg
